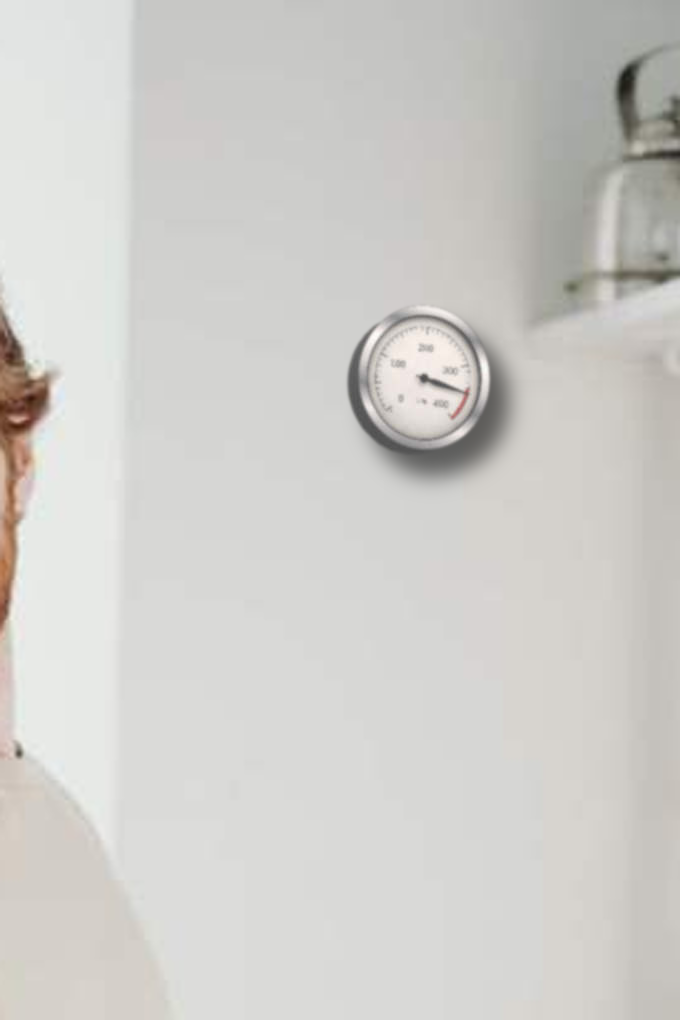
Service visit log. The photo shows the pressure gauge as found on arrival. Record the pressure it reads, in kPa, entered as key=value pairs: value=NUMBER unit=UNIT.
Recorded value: value=350 unit=kPa
